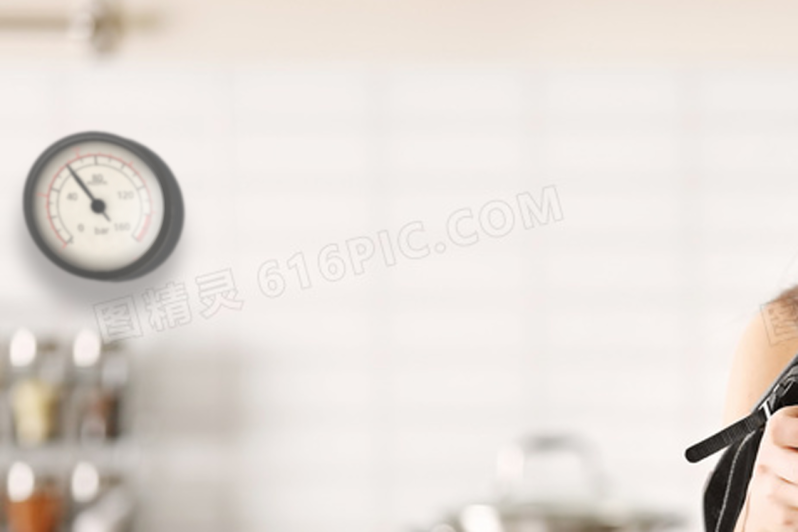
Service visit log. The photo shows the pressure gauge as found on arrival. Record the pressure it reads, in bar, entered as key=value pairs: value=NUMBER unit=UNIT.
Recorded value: value=60 unit=bar
